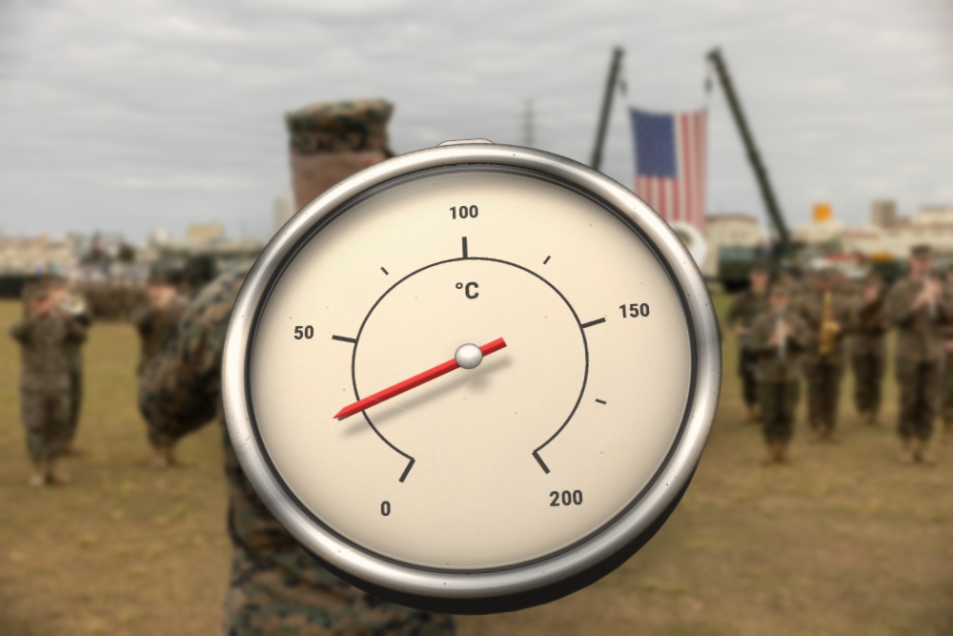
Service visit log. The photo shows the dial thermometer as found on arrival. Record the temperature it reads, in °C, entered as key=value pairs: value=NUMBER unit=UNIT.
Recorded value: value=25 unit=°C
